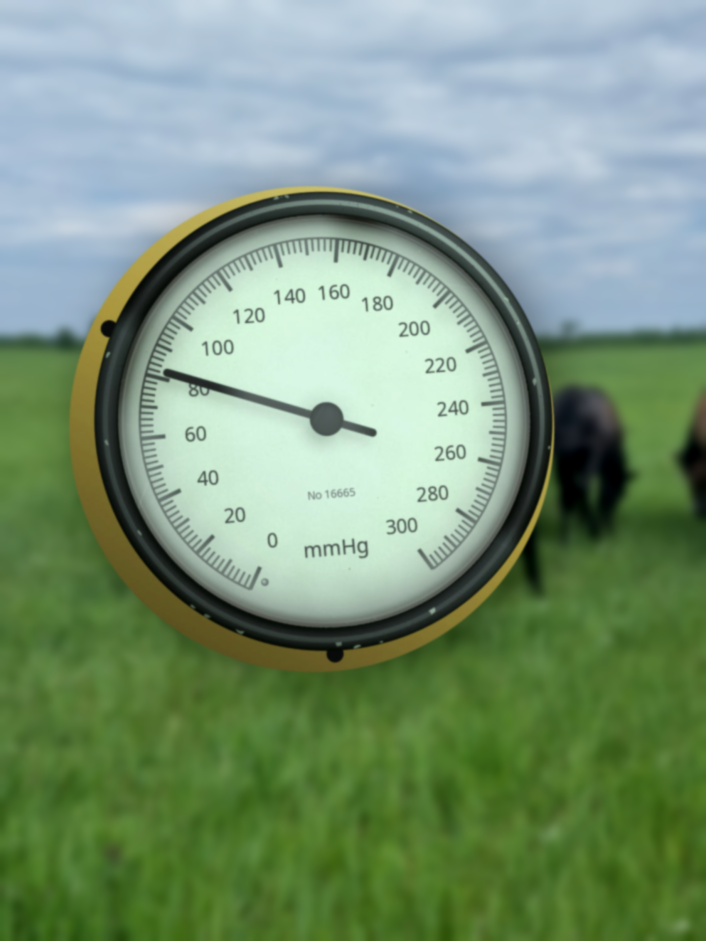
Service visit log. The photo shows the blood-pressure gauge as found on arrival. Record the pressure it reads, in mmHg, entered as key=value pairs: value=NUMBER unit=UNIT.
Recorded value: value=82 unit=mmHg
